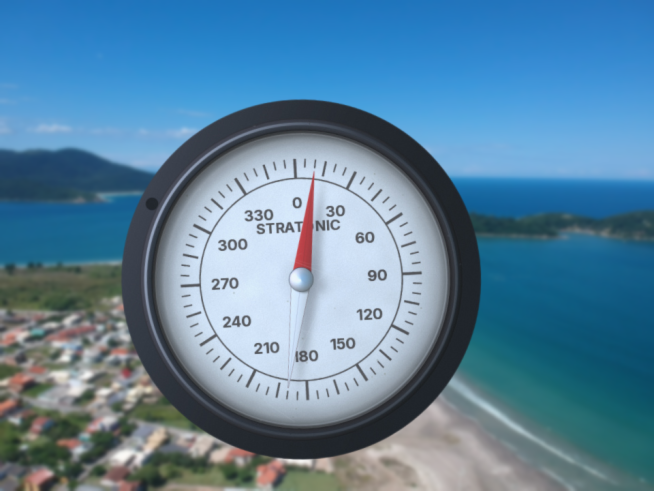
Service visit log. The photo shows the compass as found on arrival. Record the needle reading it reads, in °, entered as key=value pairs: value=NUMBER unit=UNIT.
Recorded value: value=10 unit=°
